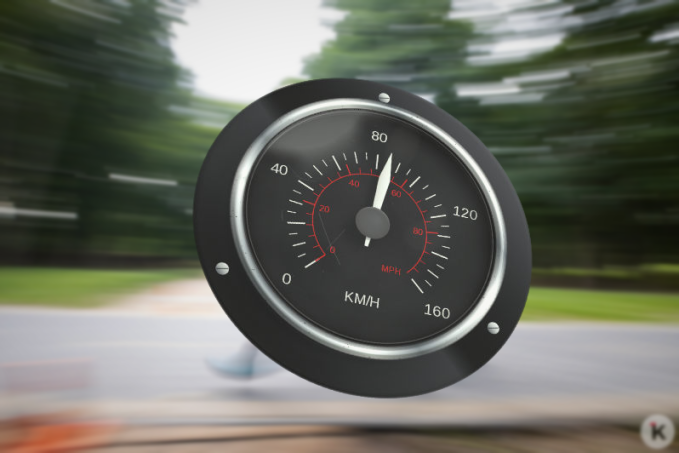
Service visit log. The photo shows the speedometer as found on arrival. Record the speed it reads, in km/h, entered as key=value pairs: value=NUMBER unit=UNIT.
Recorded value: value=85 unit=km/h
